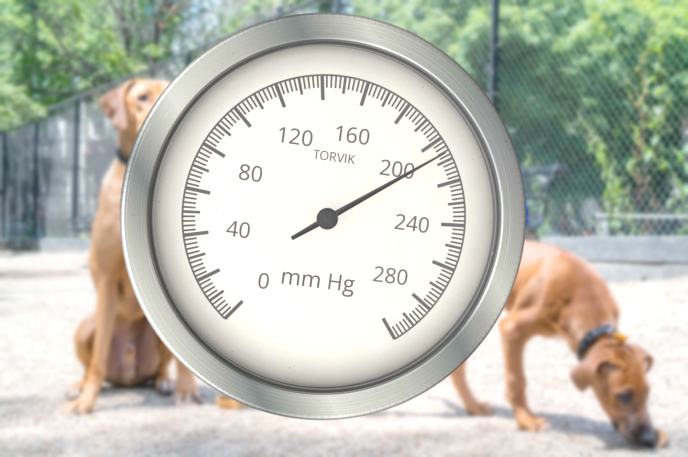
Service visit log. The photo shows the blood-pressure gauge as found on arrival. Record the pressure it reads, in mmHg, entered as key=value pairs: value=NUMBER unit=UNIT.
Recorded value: value=206 unit=mmHg
